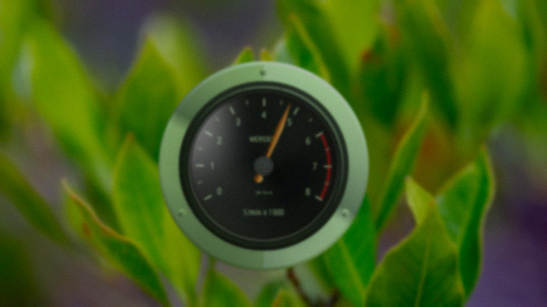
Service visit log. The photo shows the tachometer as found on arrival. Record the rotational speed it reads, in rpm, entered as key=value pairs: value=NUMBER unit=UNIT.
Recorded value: value=4750 unit=rpm
